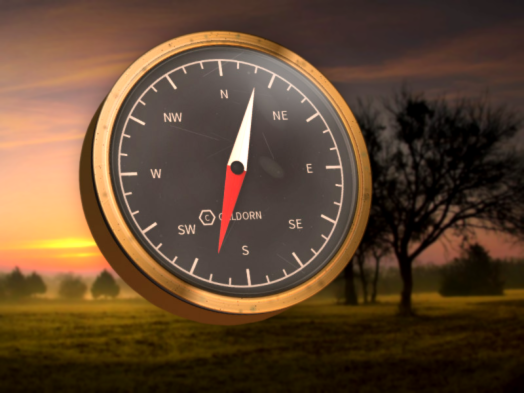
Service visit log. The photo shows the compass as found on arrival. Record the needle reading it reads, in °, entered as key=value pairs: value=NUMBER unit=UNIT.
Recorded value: value=200 unit=°
